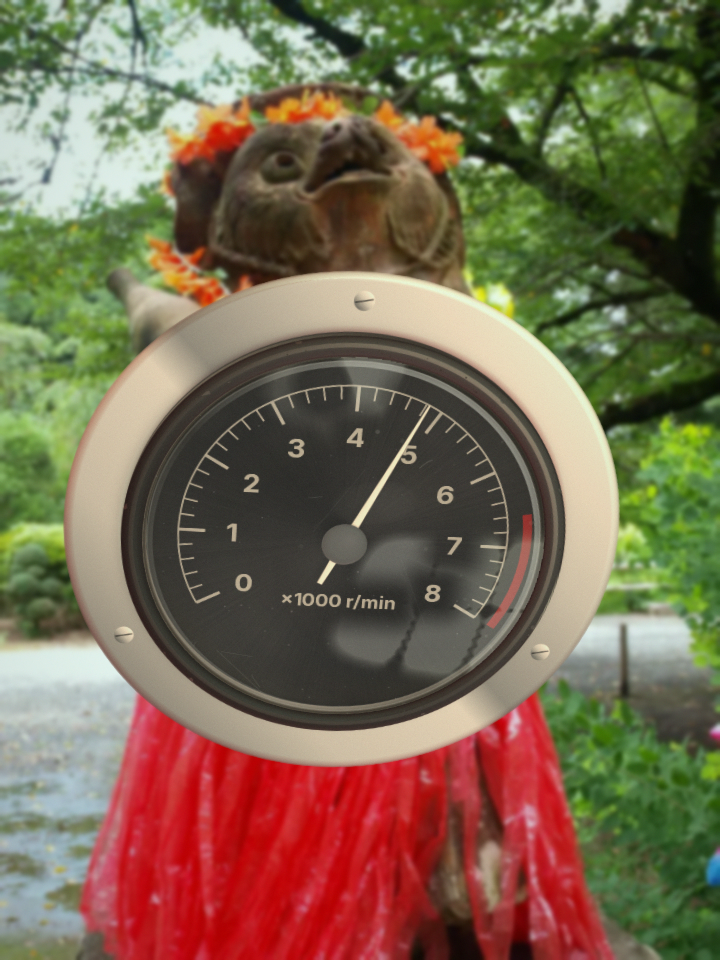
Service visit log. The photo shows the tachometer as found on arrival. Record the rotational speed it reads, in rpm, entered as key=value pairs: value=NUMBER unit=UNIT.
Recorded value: value=4800 unit=rpm
